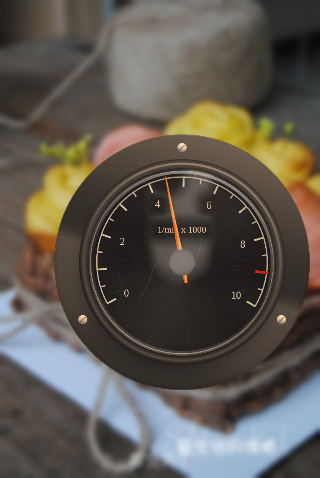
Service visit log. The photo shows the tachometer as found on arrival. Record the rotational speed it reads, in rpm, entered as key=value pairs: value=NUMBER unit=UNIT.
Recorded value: value=4500 unit=rpm
